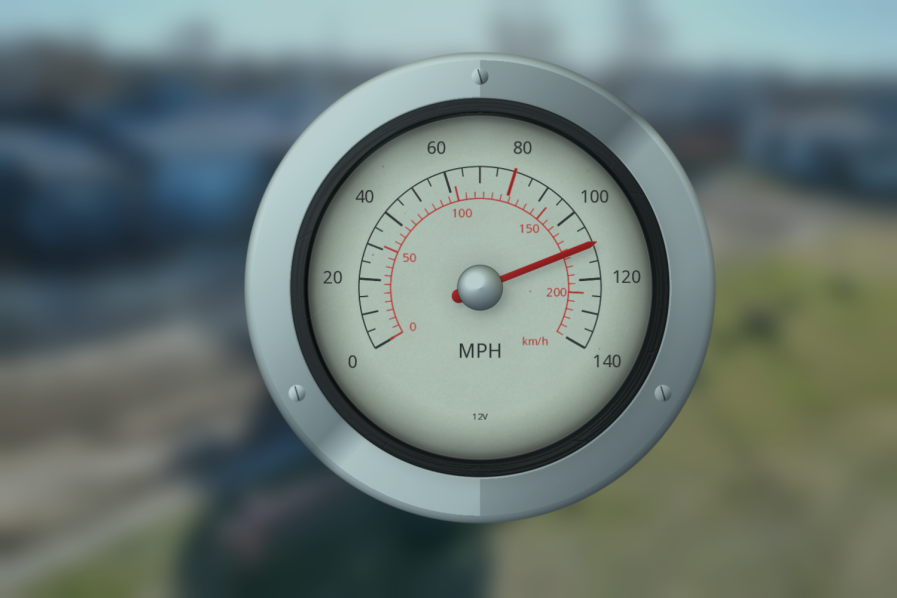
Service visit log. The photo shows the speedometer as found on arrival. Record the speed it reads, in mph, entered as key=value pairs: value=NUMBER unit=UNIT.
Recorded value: value=110 unit=mph
